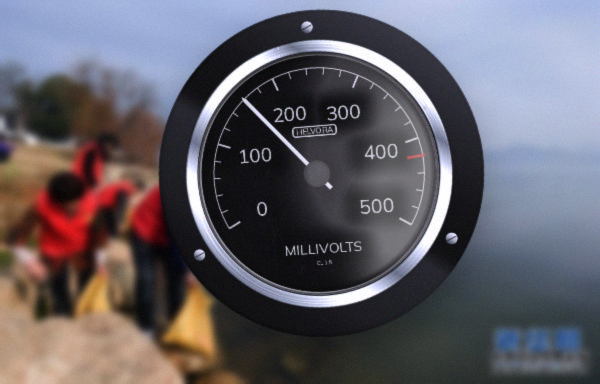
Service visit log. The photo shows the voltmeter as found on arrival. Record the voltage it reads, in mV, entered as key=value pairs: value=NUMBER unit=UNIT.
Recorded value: value=160 unit=mV
